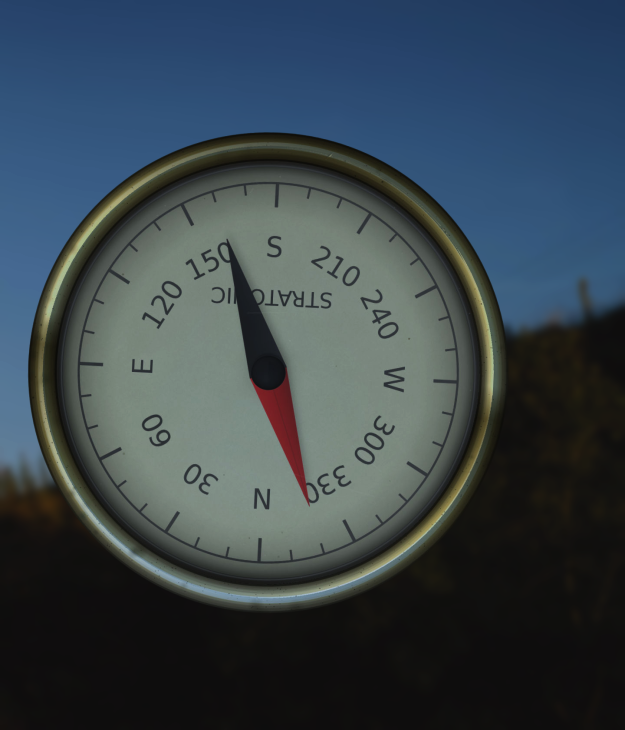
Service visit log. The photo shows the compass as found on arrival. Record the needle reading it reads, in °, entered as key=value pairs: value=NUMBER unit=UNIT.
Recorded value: value=340 unit=°
